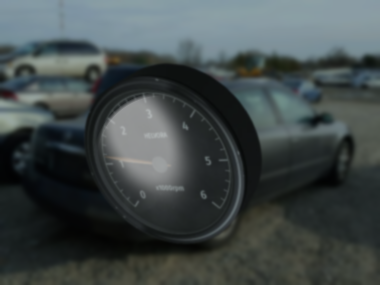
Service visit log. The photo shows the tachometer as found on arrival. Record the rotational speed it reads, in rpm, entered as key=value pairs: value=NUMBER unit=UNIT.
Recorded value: value=1200 unit=rpm
